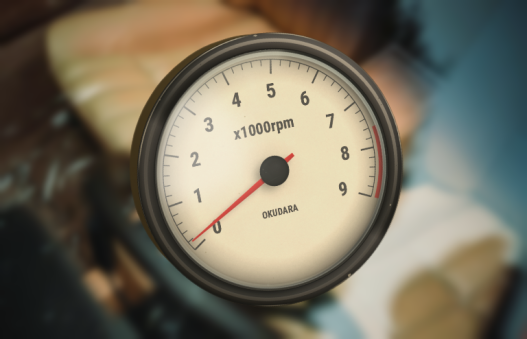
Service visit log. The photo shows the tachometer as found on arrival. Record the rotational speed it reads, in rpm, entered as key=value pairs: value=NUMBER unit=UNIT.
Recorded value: value=200 unit=rpm
